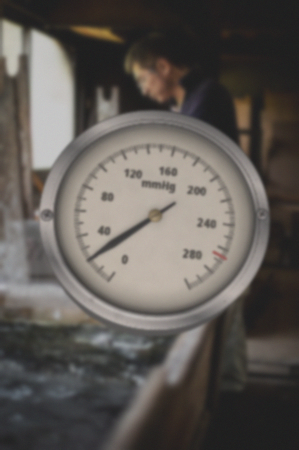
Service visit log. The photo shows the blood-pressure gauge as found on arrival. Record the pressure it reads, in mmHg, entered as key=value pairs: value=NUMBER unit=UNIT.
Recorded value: value=20 unit=mmHg
